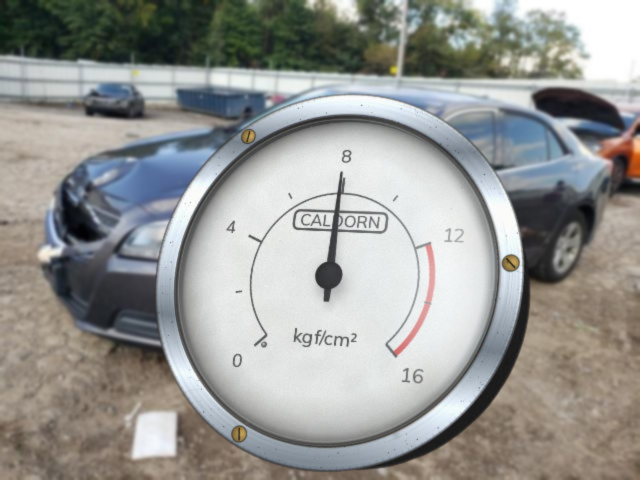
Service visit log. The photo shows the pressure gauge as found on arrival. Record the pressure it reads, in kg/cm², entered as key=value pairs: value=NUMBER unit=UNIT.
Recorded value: value=8 unit=kg/cm²
